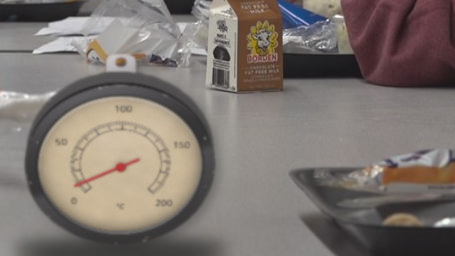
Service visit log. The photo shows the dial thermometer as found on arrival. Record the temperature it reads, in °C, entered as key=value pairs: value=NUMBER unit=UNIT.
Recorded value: value=12.5 unit=°C
